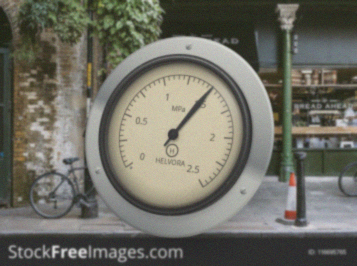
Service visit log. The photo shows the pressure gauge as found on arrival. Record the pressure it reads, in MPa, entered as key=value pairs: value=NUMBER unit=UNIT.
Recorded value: value=1.5 unit=MPa
